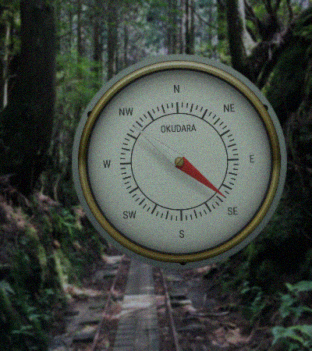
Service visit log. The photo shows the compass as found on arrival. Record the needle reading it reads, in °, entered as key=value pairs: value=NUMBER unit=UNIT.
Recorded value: value=130 unit=°
